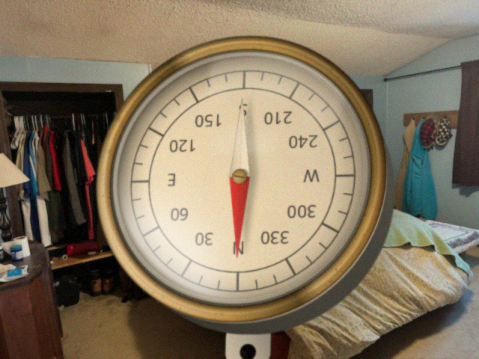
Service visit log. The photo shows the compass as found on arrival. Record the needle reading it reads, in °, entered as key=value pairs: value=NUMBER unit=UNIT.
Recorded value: value=0 unit=°
